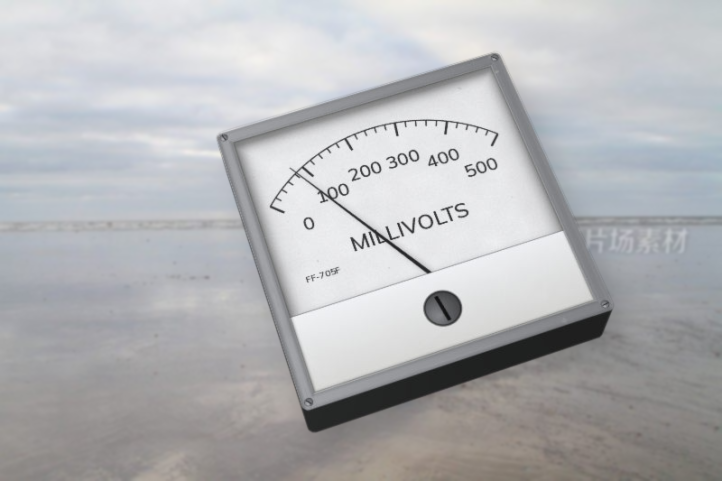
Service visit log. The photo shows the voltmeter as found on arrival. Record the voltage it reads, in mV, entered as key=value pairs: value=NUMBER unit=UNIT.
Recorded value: value=80 unit=mV
